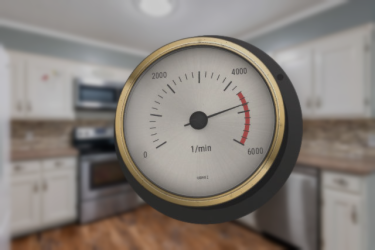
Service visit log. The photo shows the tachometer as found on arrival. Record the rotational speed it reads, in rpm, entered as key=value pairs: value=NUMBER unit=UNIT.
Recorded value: value=4800 unit=rpm
